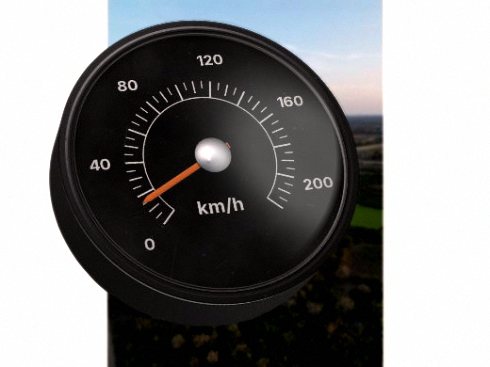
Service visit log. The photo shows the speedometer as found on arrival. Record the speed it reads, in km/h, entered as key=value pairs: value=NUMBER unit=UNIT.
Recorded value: value=15 unit=km/h
